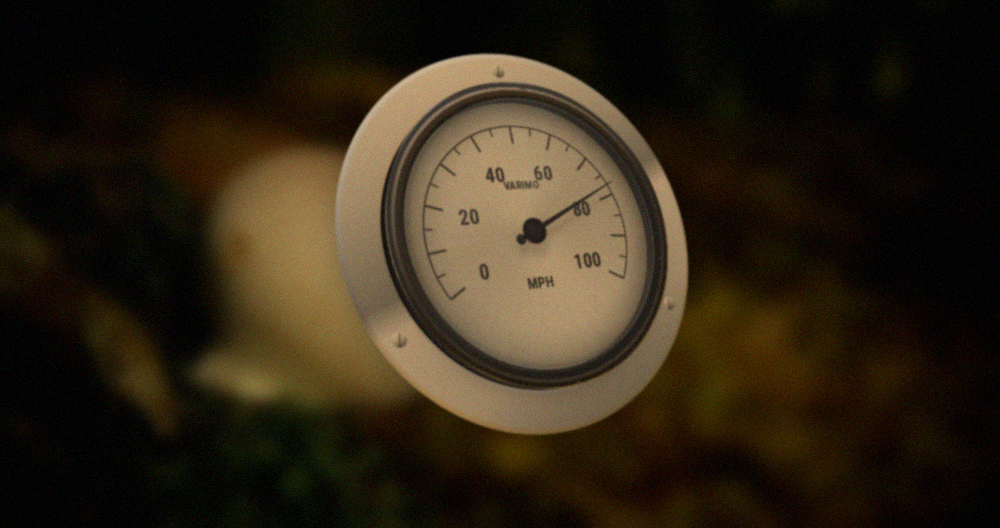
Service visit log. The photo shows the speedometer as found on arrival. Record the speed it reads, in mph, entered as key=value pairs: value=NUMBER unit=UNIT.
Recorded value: value=77.5 unit=mph
